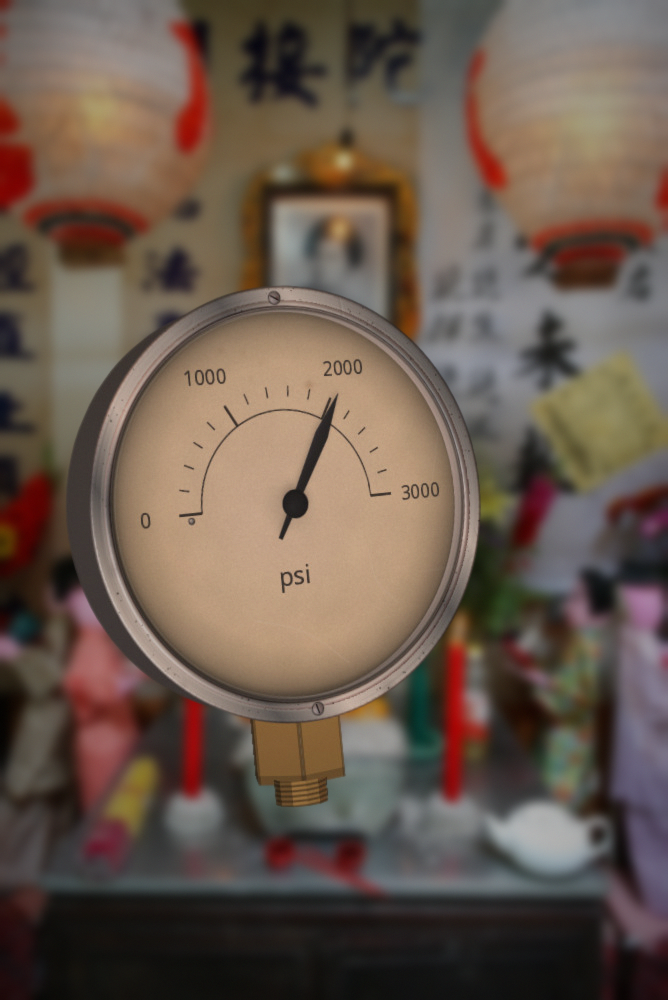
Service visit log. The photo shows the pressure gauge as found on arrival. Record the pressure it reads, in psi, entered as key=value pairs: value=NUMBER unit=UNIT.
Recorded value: value=2000 unit=psi
